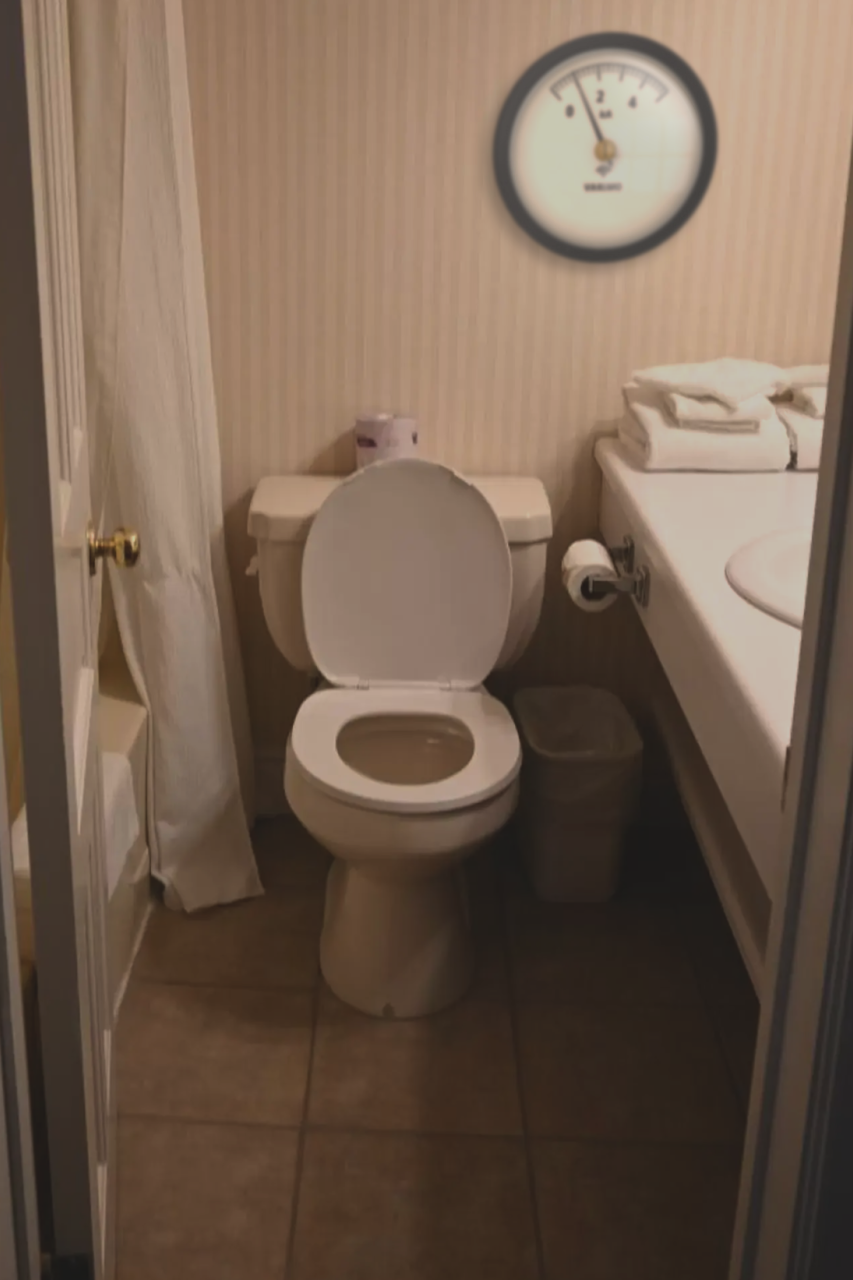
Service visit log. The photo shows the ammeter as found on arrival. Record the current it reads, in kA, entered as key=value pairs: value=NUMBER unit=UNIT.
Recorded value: value=1 unit=kA
